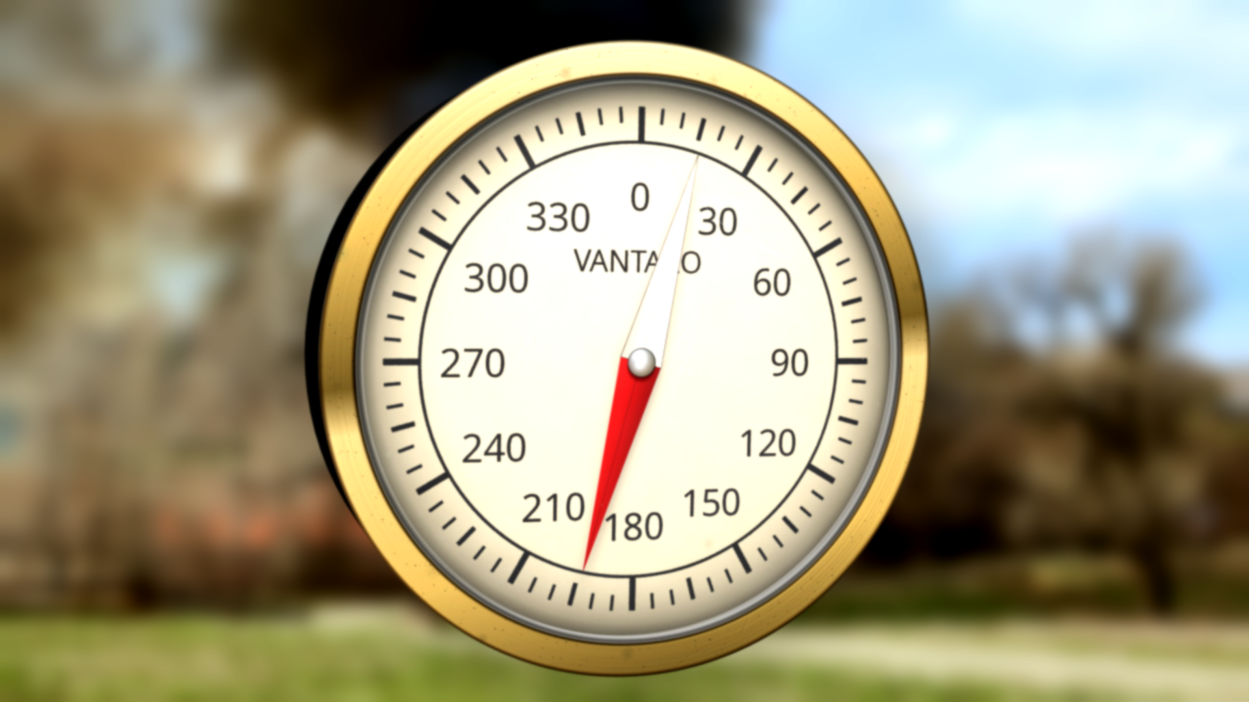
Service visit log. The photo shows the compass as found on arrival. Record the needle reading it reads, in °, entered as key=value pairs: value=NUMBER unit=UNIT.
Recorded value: value=195 unit=°
